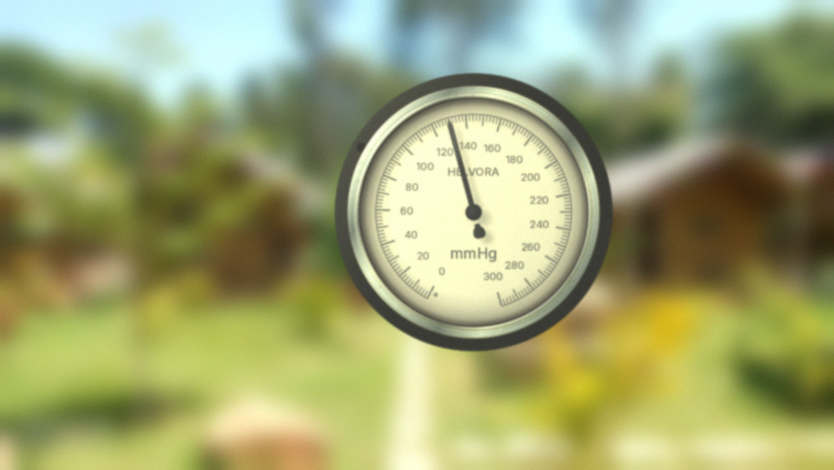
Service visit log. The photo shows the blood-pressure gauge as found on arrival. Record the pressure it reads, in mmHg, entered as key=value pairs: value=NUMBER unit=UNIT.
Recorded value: value=130 unit=mmHg
